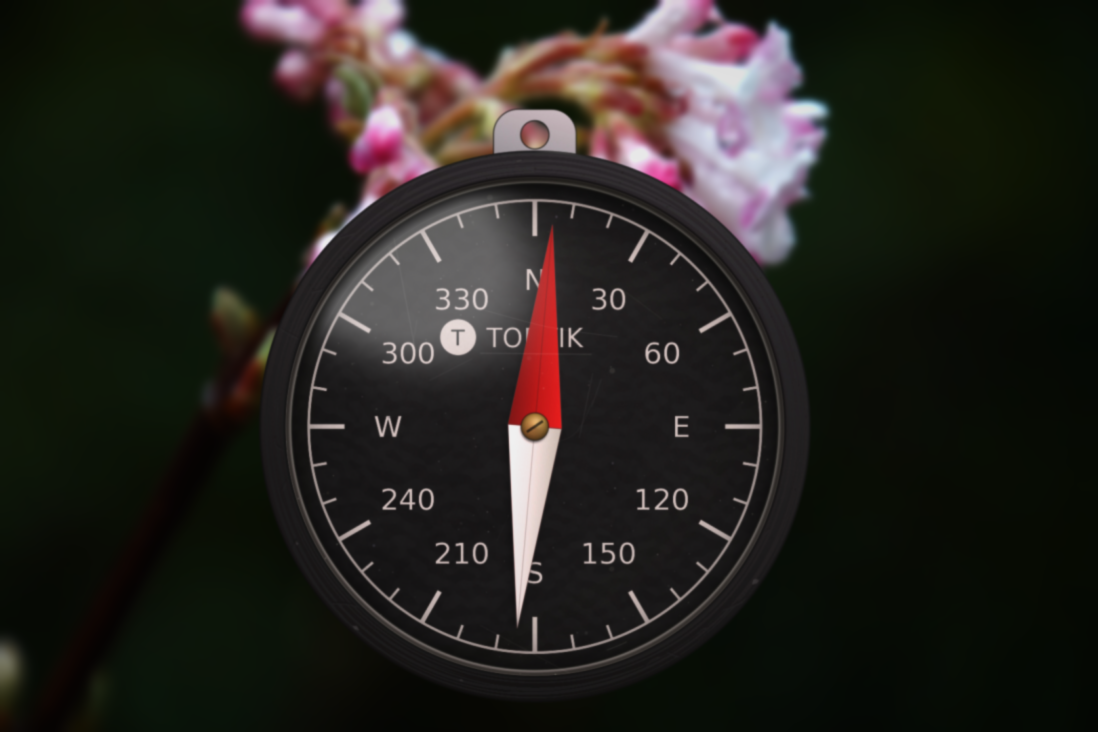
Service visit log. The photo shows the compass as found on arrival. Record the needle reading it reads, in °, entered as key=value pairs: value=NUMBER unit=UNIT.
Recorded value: value=5 unit=°
